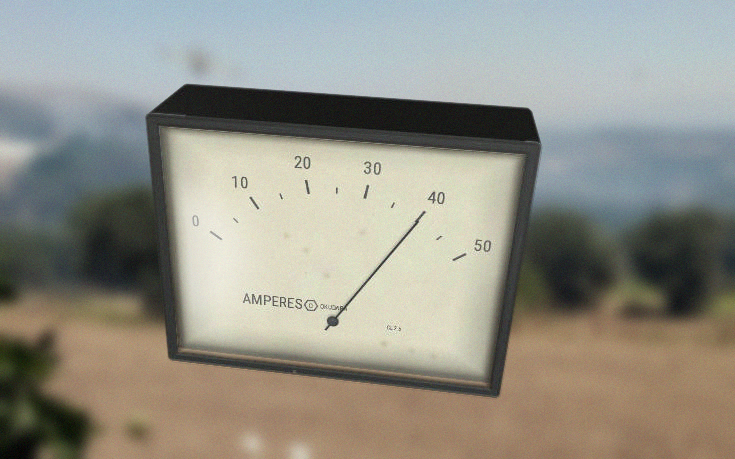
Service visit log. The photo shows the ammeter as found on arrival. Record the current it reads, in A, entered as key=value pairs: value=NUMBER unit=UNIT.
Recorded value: value=40 unit=A
